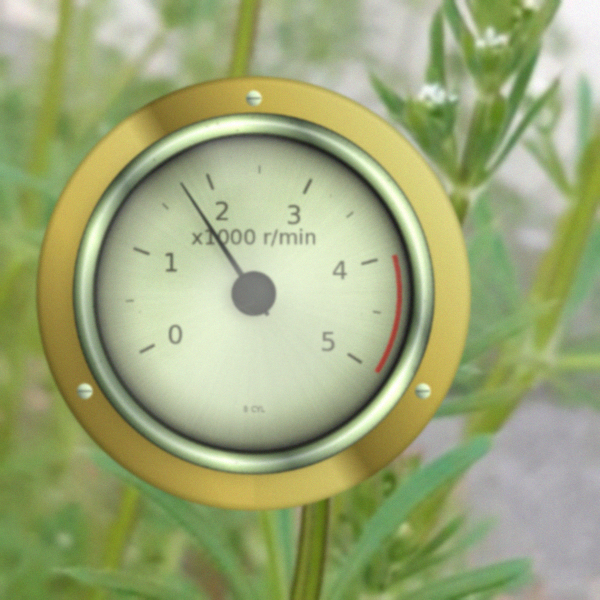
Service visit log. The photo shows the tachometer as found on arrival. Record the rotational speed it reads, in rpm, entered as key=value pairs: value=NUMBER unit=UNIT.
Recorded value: value=1750 unit=rpm
